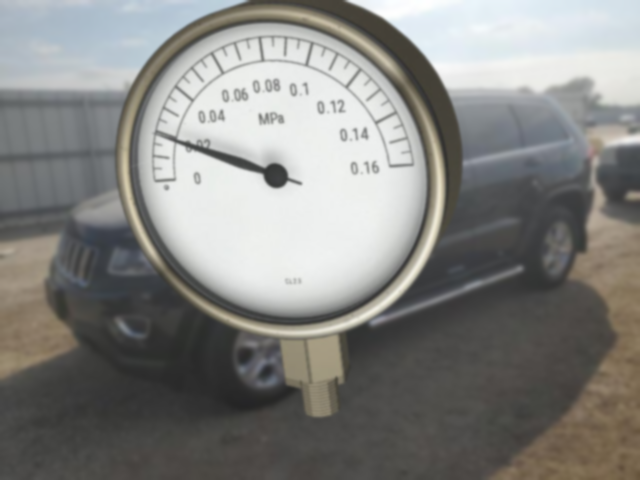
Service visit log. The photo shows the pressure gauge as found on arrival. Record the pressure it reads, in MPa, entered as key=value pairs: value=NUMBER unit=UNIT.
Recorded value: value=0.02 unit=MPa
